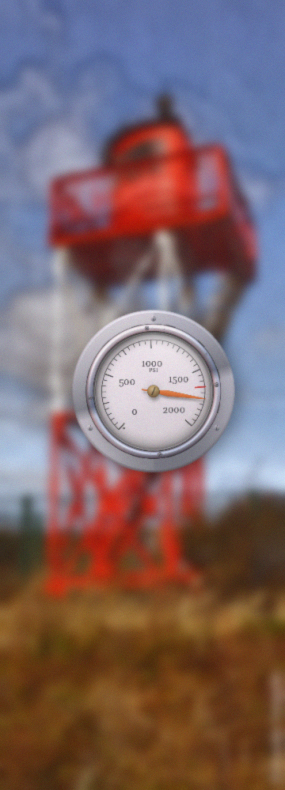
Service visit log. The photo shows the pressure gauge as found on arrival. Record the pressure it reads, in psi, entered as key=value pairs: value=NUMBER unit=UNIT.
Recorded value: value=1750 unit=psi
